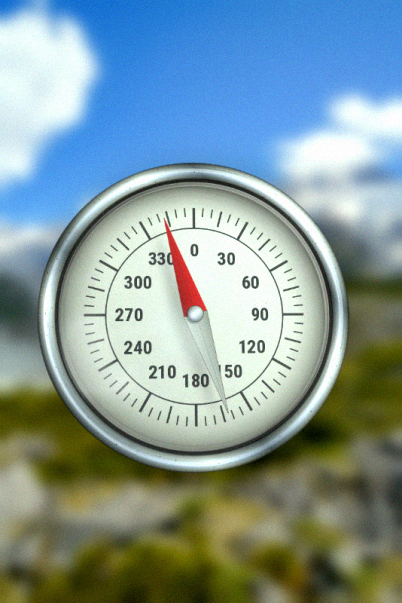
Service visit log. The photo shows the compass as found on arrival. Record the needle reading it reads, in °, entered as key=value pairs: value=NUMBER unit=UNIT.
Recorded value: value=342.5 unit=°
